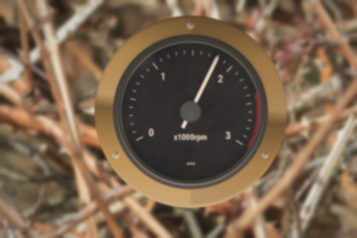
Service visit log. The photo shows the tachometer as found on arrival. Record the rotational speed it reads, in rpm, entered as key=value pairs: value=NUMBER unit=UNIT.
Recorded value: value=1800 unit=rpm
